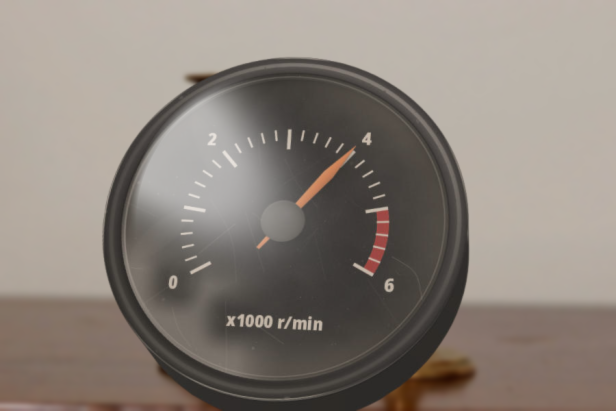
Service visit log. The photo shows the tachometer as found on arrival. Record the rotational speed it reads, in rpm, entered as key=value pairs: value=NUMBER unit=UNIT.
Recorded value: value=4000 unit=rpm
